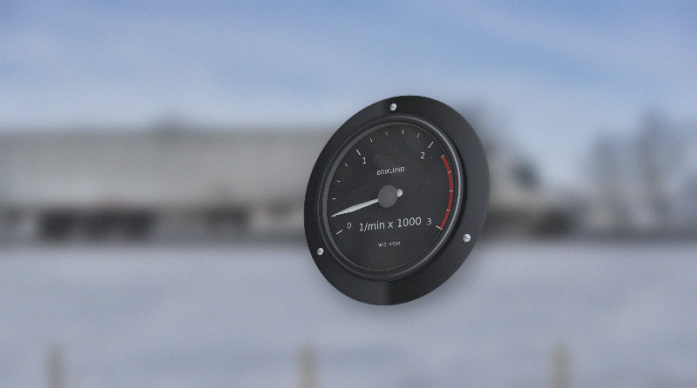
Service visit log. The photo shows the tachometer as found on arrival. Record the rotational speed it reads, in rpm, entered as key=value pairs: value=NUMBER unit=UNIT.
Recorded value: value=200 unit=rpm
